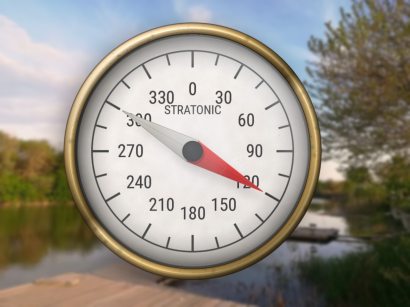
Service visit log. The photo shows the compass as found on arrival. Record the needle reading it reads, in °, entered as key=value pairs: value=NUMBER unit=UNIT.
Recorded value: value=120 unit=°
